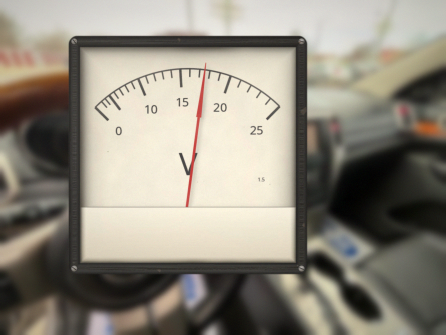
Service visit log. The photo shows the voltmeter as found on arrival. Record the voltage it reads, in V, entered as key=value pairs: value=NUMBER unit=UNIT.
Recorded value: value=17.5 unit=V
